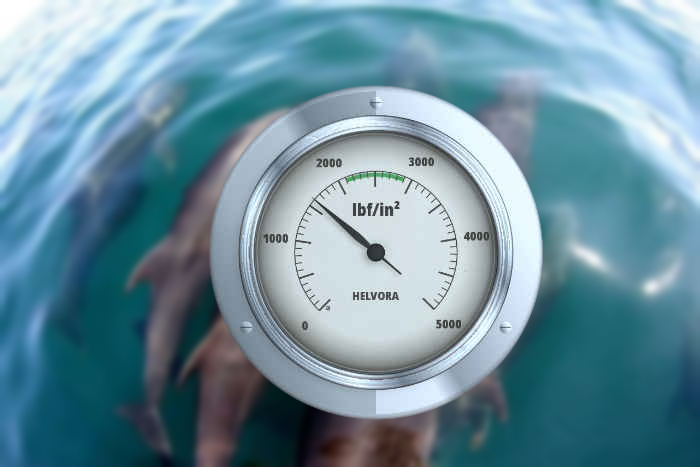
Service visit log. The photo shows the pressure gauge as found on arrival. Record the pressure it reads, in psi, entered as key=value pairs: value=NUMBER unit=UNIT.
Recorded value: value=1600 unit=psi
